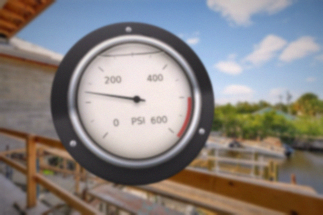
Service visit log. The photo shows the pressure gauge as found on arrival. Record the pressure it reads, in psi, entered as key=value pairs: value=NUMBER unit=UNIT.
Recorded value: value=125 unit=psi
